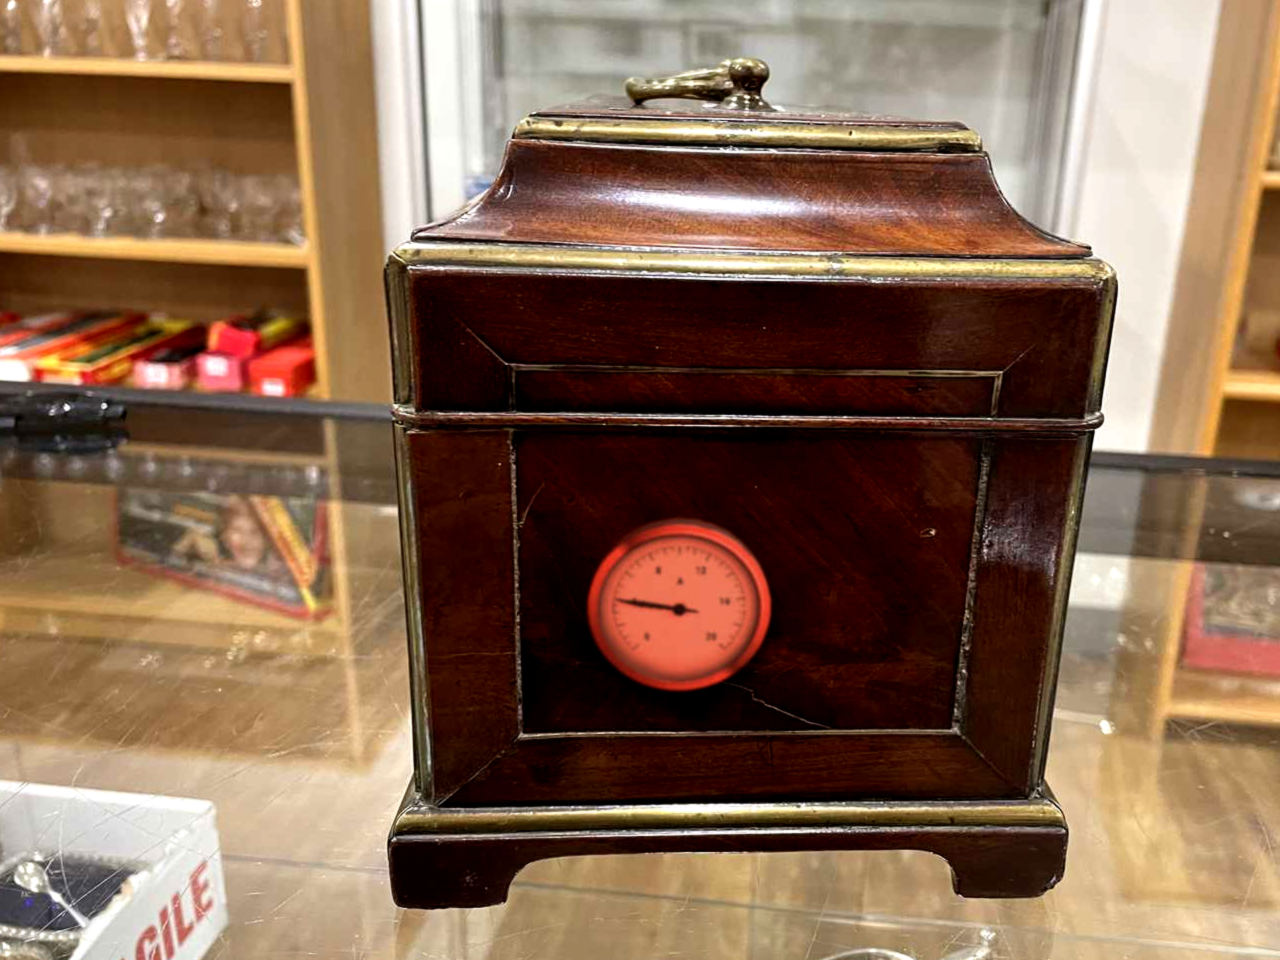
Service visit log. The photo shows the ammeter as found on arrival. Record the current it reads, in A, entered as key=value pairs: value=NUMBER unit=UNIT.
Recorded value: value=4 unit=A
